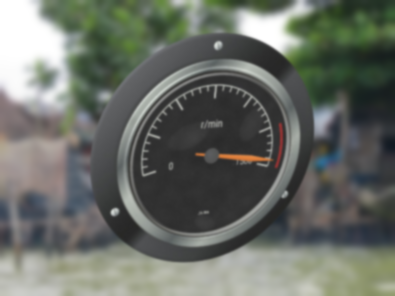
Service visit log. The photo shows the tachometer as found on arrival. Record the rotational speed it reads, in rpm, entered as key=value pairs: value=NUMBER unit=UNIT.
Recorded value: value=1450 unit=rpm
